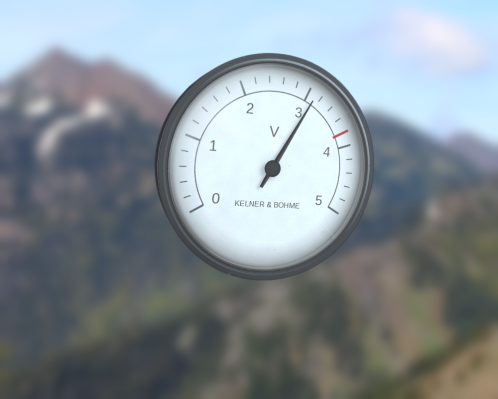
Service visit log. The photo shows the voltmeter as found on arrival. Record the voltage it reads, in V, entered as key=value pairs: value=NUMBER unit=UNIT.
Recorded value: value=3.1 unit=V
